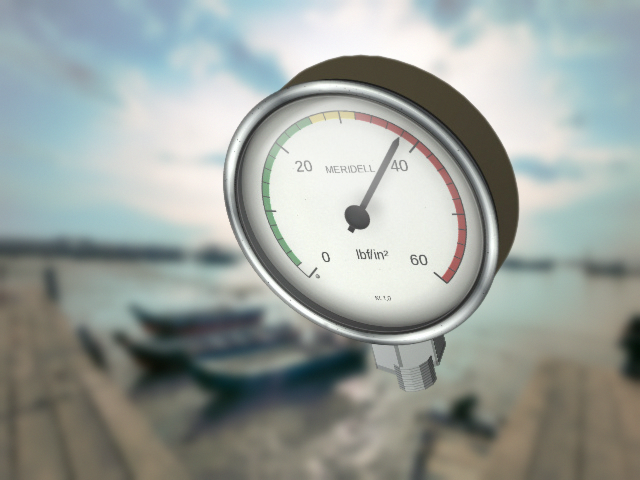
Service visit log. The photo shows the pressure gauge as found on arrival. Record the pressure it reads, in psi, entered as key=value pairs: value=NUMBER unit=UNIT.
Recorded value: value=38 unit=psi
